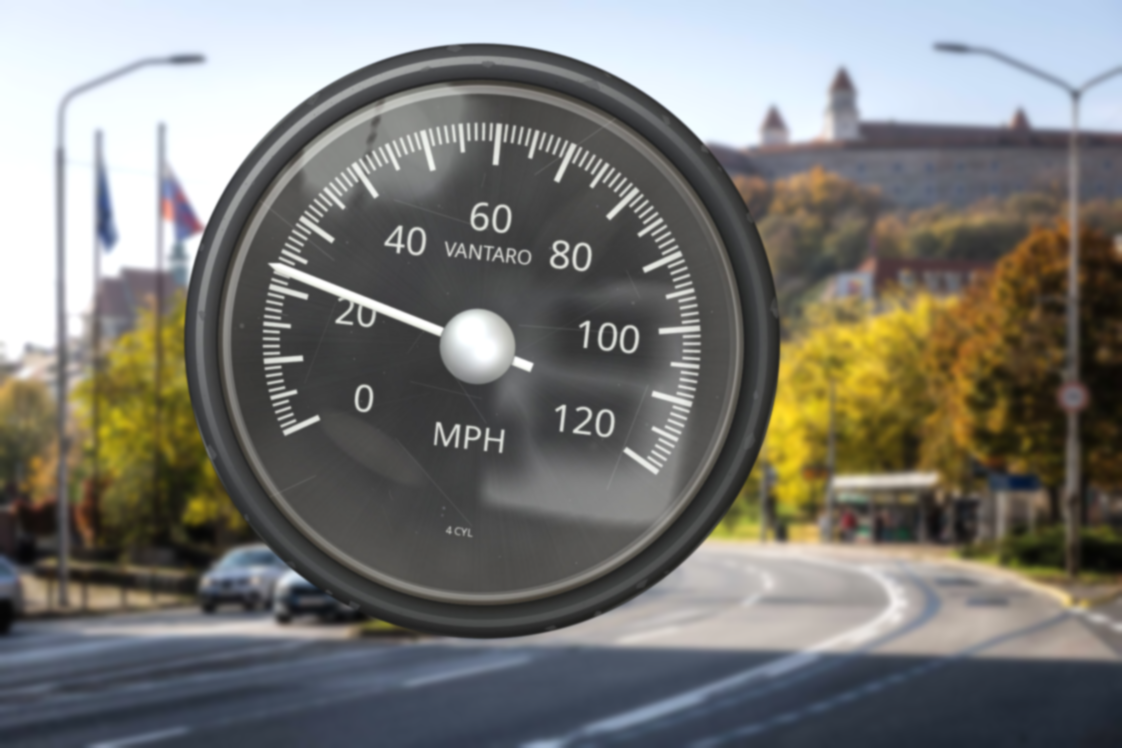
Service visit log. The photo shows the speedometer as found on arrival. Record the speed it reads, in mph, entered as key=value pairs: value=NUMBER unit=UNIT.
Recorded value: value=23 unit=mph
